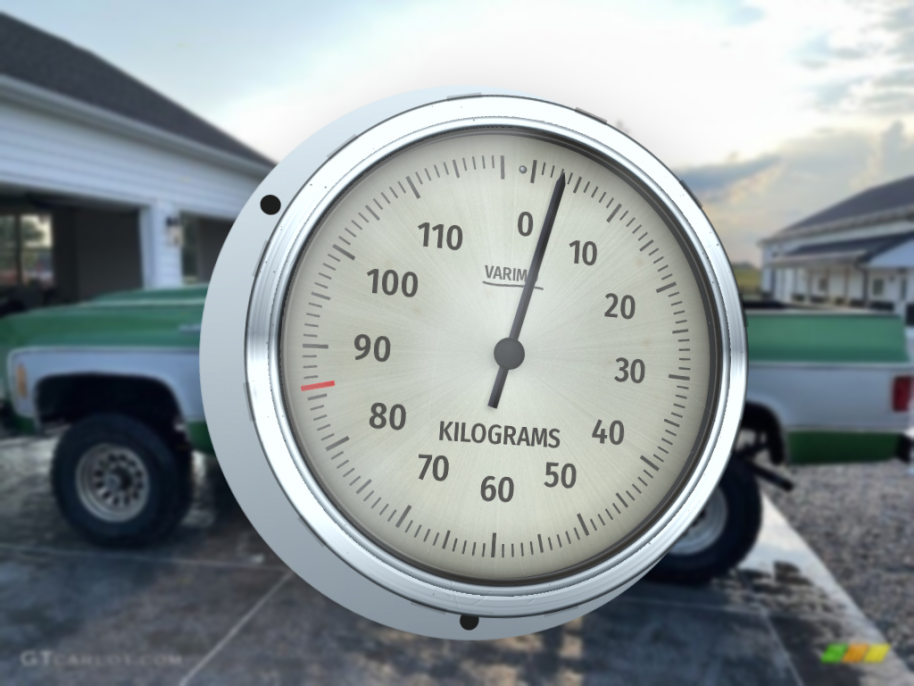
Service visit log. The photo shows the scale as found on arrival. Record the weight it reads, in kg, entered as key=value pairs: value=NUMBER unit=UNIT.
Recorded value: value=3 unit=kg
